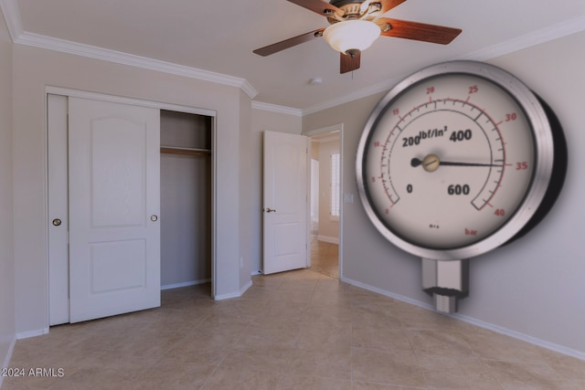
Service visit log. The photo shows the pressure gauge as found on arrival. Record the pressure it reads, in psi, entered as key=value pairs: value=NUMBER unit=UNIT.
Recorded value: value=510 unit=psi
